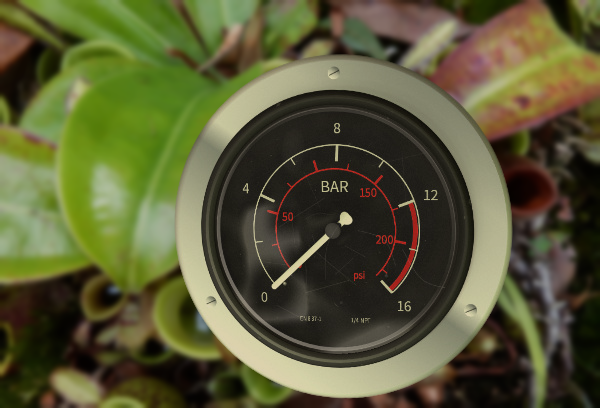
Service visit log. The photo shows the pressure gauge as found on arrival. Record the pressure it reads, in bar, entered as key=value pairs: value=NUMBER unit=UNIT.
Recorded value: value=0 unit=bar
